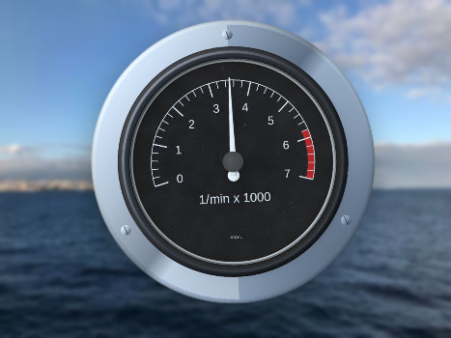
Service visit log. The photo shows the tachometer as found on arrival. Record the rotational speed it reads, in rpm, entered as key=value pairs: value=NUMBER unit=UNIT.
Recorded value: value=3500 unit=rpm
